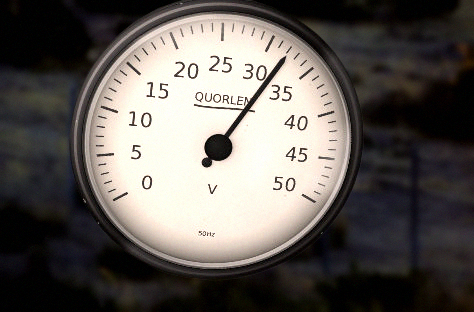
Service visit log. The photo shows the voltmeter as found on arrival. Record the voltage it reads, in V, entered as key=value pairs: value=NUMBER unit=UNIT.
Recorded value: value=32 unit=V
